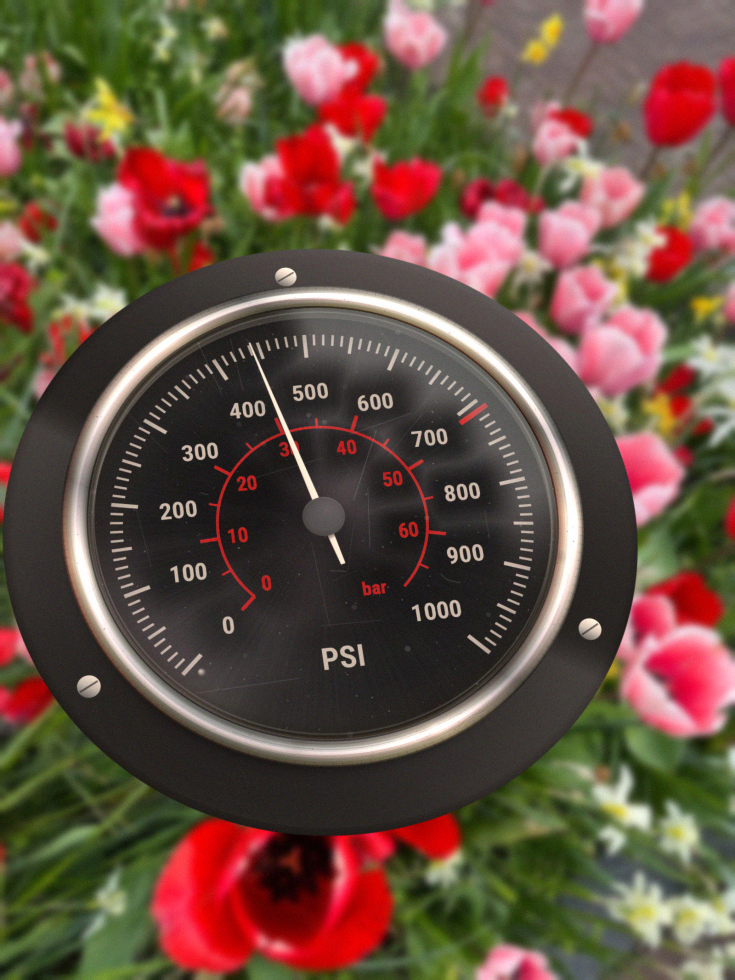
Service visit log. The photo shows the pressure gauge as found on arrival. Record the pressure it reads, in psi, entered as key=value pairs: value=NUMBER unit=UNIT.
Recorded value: value=440 unit=psi
